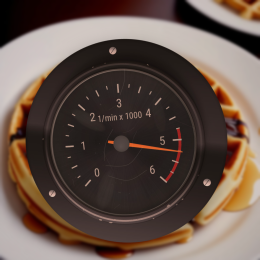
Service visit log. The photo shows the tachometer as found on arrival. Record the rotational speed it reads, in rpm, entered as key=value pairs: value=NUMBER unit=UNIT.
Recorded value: value=5250 unit=rpm
